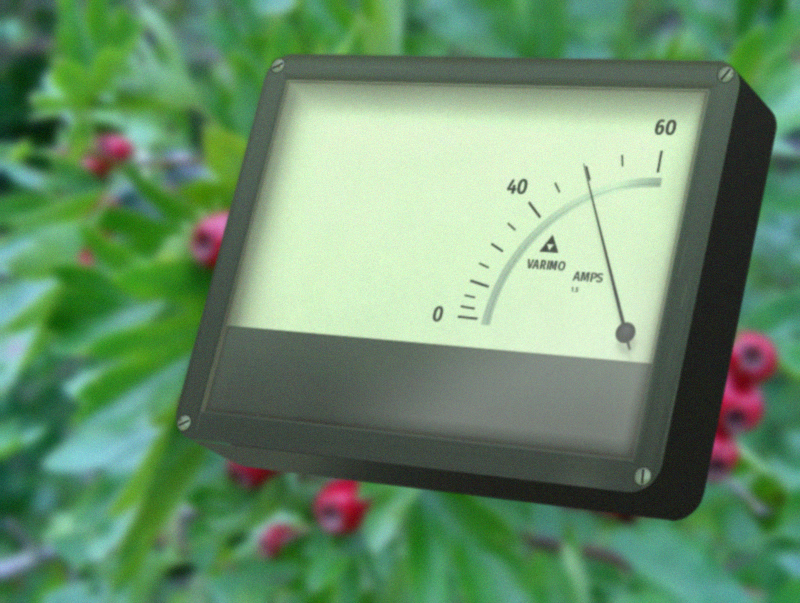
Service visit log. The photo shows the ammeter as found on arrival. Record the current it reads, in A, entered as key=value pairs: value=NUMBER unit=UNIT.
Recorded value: value=50 unit=A
